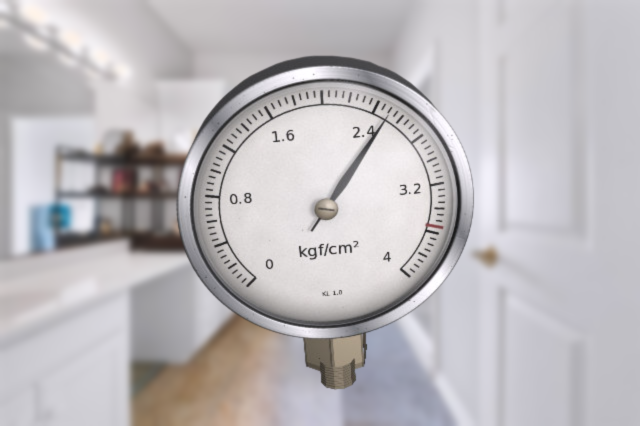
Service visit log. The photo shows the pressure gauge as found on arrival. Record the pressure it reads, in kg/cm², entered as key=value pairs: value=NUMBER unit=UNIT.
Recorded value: value=2.5 unit=kg/cm²
